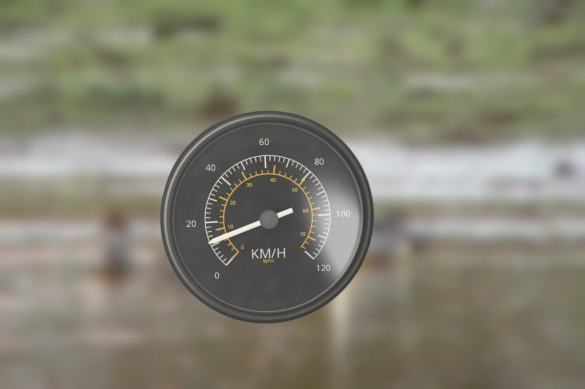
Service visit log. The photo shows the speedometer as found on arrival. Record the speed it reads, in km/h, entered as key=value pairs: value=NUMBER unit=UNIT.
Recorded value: value=12 unit=km/h
